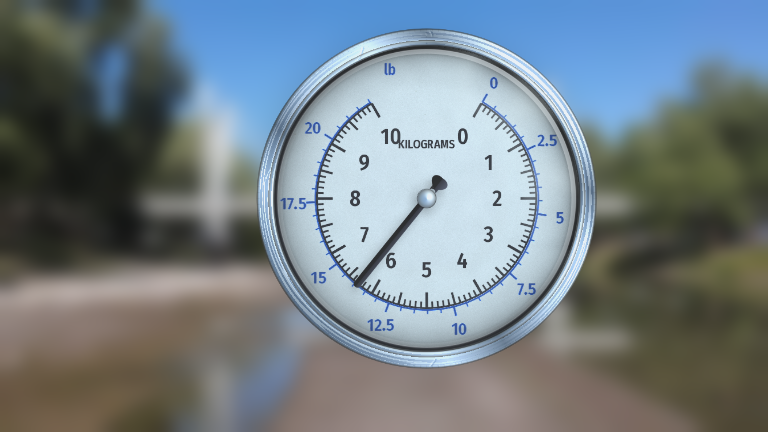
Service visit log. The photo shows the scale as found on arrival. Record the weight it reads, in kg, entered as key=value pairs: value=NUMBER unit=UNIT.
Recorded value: value=6.3 unit=kg
